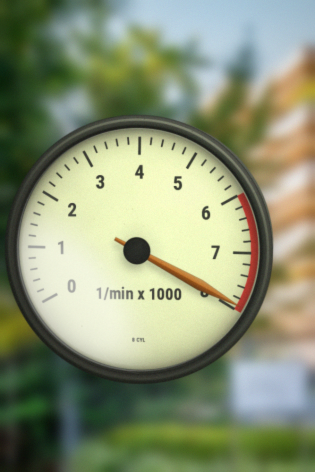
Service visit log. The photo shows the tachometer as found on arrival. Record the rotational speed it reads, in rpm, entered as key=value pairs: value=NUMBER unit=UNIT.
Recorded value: value=7900 unit=rpm
